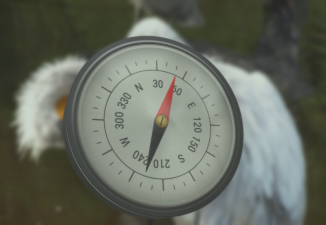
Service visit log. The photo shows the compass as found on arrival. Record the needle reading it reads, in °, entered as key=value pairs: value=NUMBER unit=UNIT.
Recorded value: value=50 unit=°
